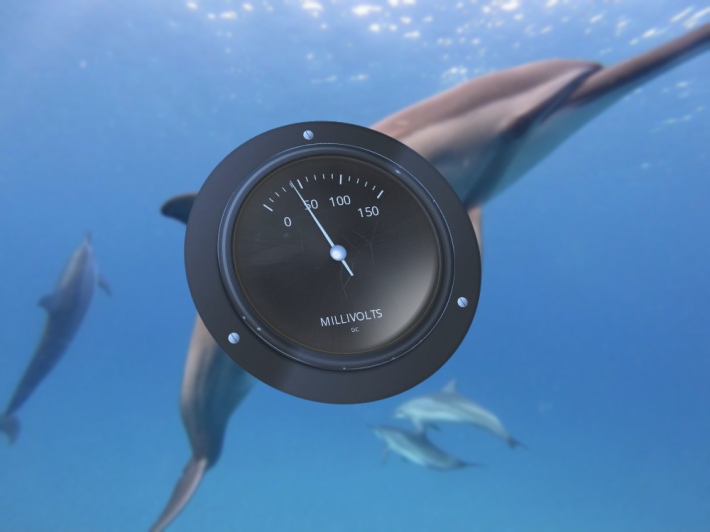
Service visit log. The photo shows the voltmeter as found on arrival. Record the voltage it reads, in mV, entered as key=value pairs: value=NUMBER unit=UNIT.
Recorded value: value=40 unit=mV
